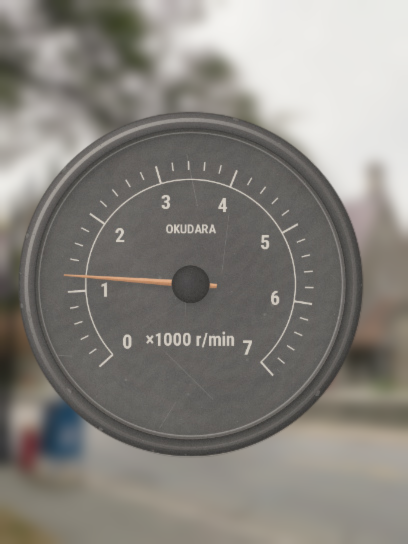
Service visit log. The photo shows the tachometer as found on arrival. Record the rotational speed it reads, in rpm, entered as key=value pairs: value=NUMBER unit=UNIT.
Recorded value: value=1200 unit=rpm
